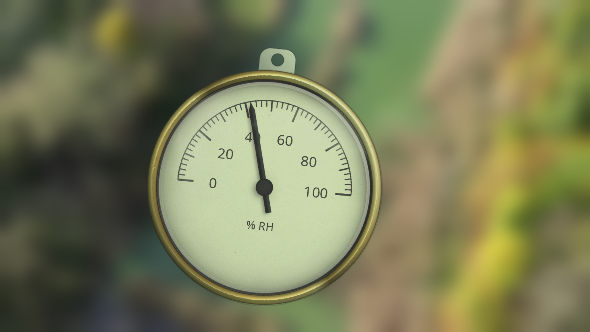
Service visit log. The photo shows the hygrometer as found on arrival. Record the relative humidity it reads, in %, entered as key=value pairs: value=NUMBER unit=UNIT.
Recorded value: value=42 unit=%
